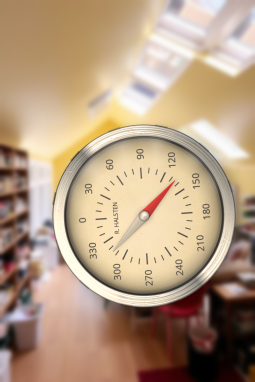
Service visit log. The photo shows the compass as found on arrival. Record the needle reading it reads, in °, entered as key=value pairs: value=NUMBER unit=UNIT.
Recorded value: value=135 unit=°
